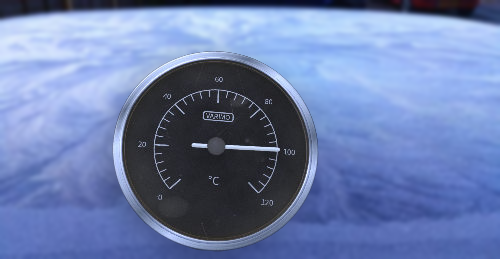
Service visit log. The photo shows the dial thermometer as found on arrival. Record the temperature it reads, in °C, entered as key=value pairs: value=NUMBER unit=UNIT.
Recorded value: value=100 unit=°C
